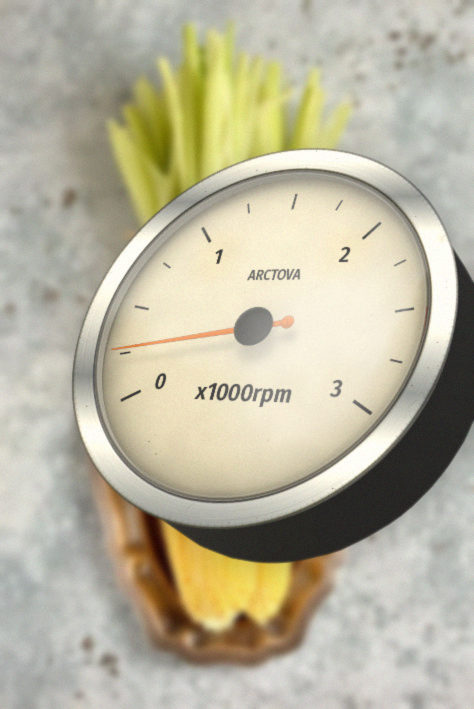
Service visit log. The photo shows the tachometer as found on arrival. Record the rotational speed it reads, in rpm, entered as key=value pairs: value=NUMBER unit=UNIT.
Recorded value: value=250 unit=rpm
